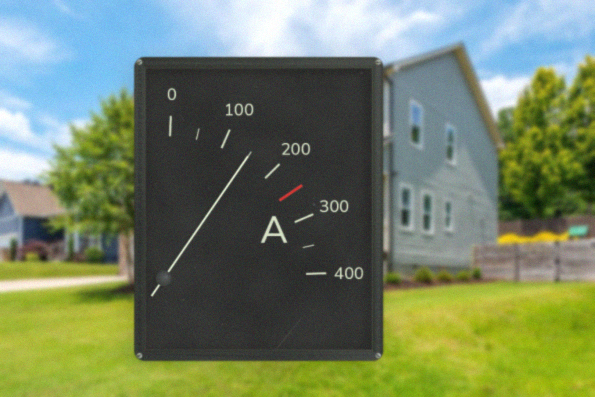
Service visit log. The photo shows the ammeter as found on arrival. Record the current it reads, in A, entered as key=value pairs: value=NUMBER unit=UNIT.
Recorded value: value=150 unit=A
